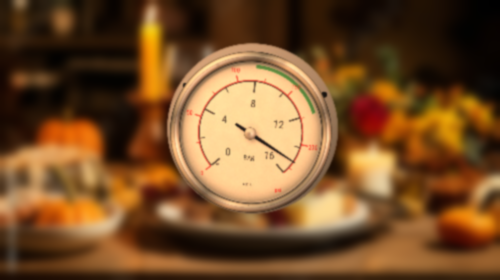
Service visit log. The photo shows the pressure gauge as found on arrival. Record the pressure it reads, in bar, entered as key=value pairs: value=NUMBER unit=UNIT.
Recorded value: value=15 unit=bar
